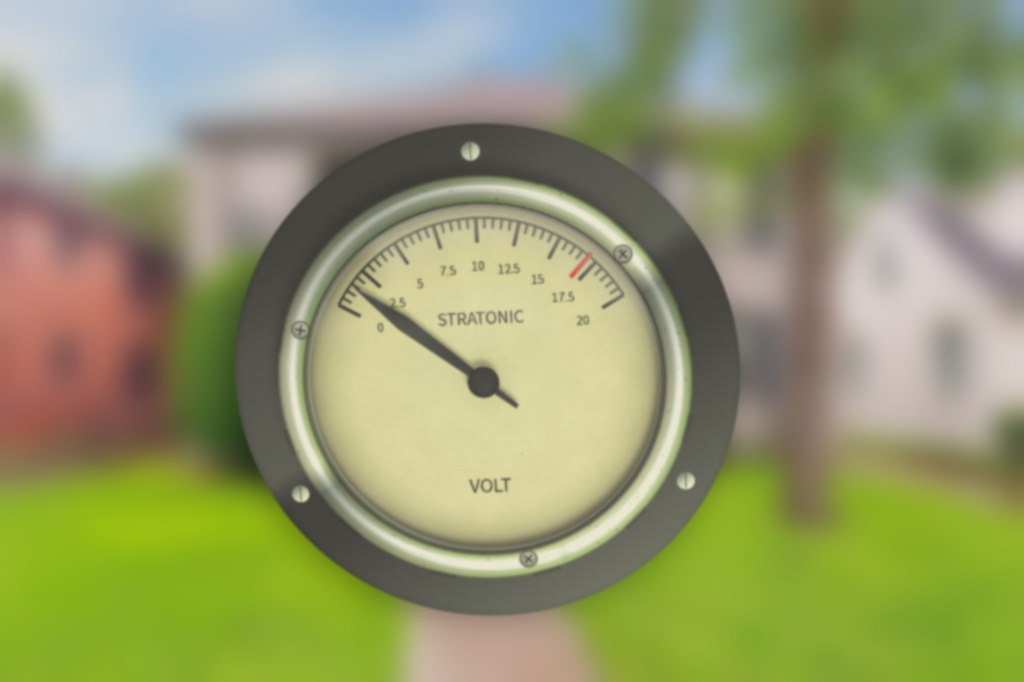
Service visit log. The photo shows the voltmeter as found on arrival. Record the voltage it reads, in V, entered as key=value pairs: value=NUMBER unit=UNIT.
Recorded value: value=1.5 unit=V
